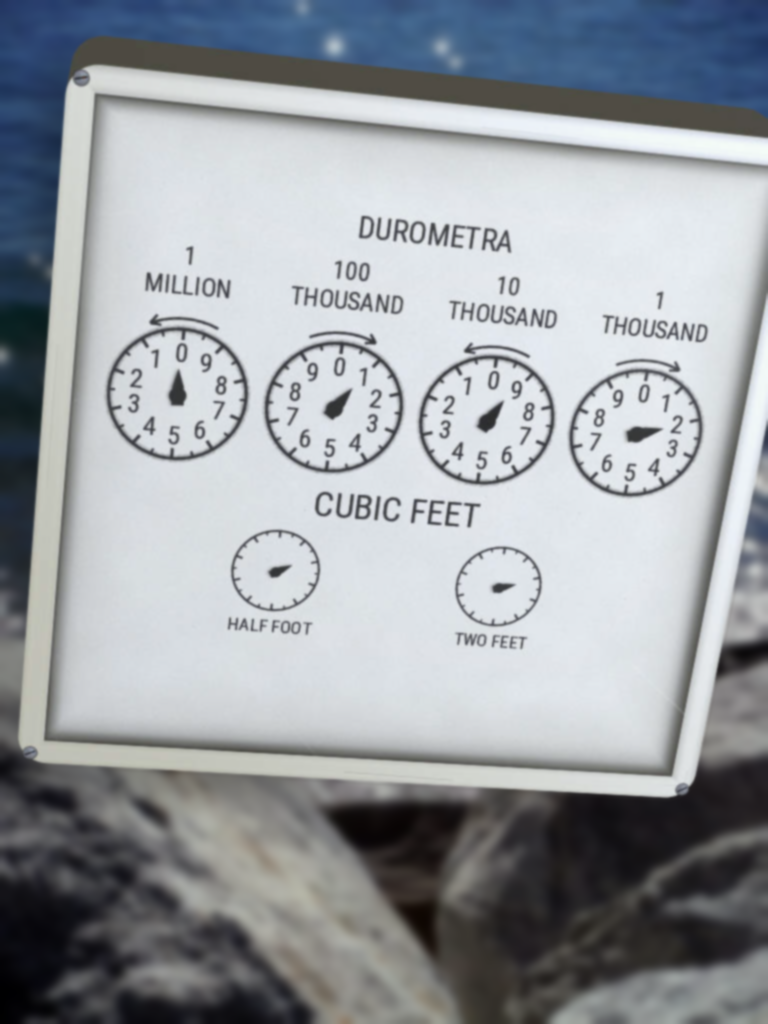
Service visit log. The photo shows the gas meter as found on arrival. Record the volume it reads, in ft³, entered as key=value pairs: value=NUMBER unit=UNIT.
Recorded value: value=9200 unit=ft³
